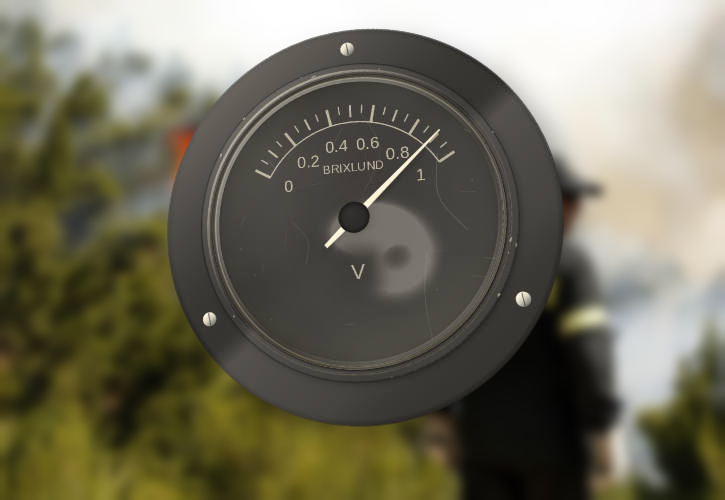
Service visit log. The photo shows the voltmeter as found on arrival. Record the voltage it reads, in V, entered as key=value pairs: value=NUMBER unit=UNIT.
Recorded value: value=0.9 unit=V
